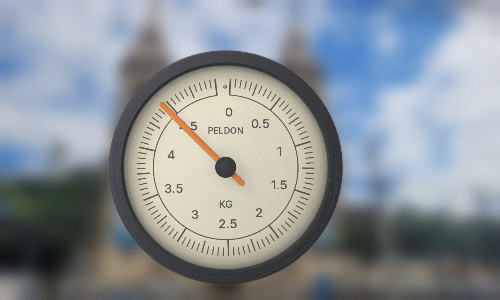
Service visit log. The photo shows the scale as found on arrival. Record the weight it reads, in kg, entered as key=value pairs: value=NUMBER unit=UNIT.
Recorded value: value=4.45 unit=kg
